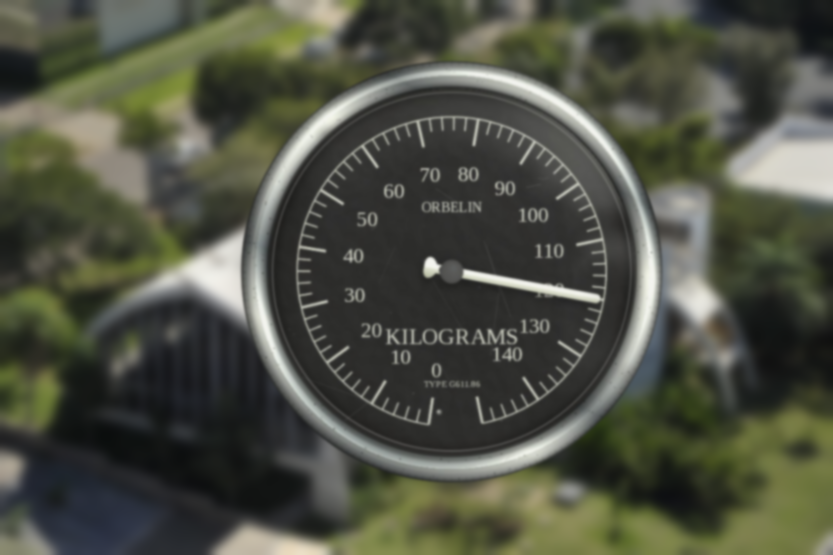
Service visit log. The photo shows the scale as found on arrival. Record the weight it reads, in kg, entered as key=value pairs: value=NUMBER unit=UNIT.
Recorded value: value=120 unit=kg
